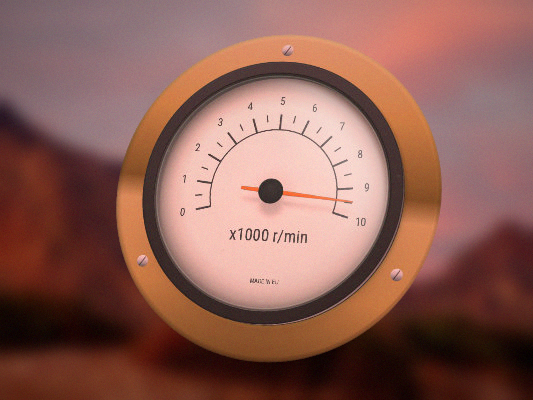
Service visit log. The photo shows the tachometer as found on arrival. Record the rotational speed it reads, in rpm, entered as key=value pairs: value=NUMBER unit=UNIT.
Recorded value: value=9500 unit=rpm
